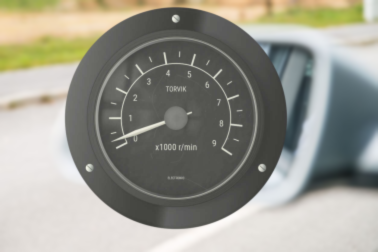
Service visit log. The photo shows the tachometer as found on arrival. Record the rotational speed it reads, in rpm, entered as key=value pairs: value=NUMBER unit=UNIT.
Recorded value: value=250 unit=rpm
